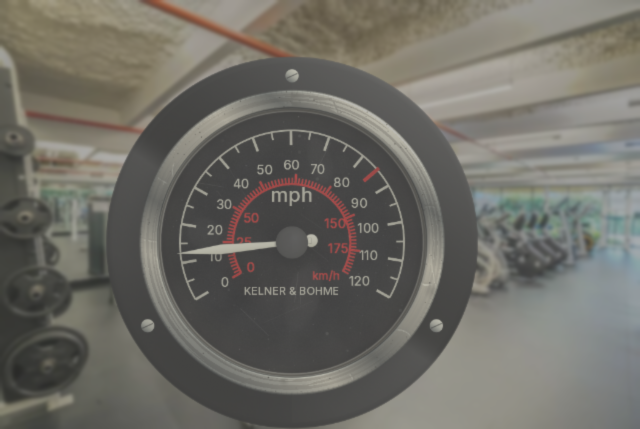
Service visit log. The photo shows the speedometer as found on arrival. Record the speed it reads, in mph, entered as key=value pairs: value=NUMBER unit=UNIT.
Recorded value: value=12.5 unit=mph
